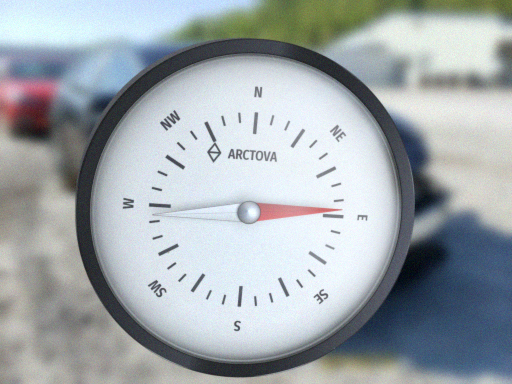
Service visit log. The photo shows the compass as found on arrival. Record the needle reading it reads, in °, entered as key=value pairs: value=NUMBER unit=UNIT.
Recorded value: value=85 unit=°
